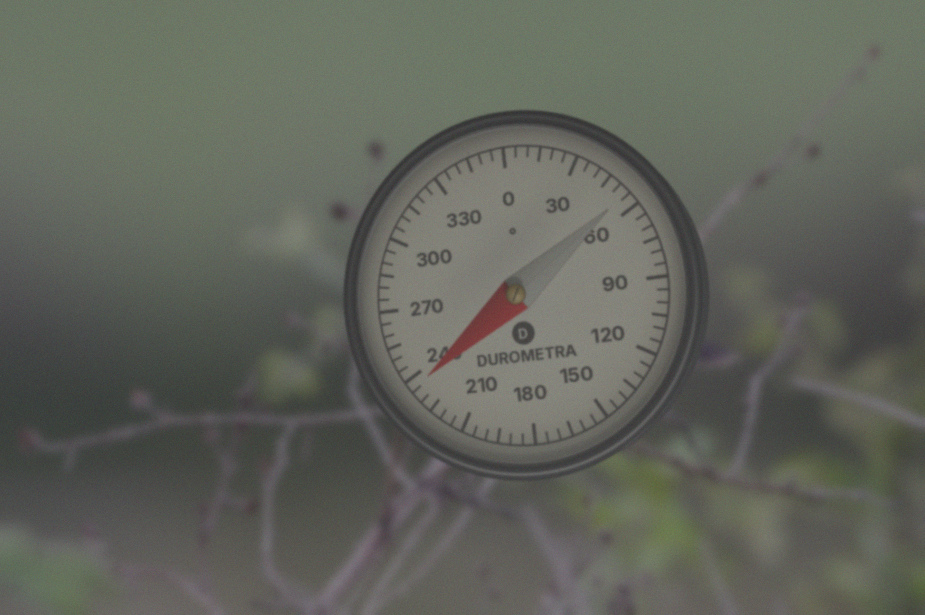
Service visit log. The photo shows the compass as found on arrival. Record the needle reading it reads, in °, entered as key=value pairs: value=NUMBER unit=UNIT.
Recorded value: value=235 unit=°
